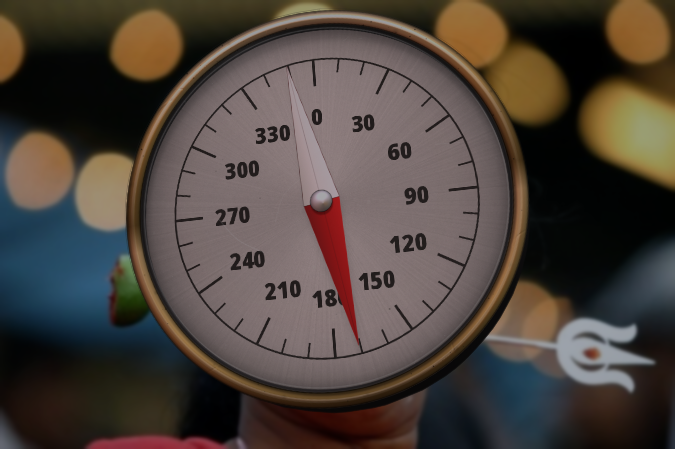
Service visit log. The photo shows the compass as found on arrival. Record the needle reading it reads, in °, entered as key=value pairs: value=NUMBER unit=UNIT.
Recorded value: value=170 unit=°
